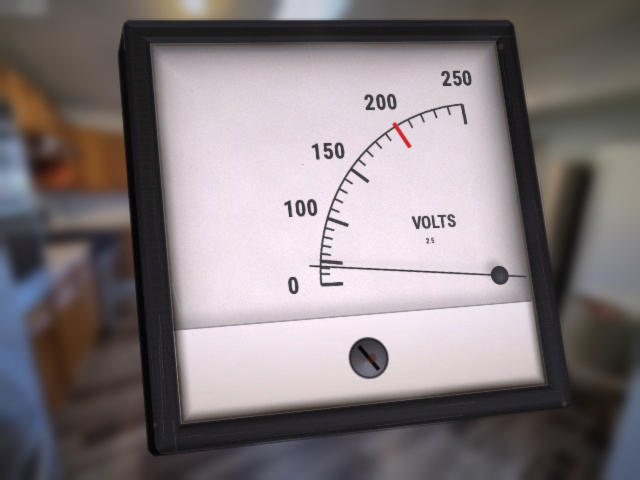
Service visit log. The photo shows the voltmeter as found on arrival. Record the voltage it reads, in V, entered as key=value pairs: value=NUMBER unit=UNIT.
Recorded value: value=40 unit=V
